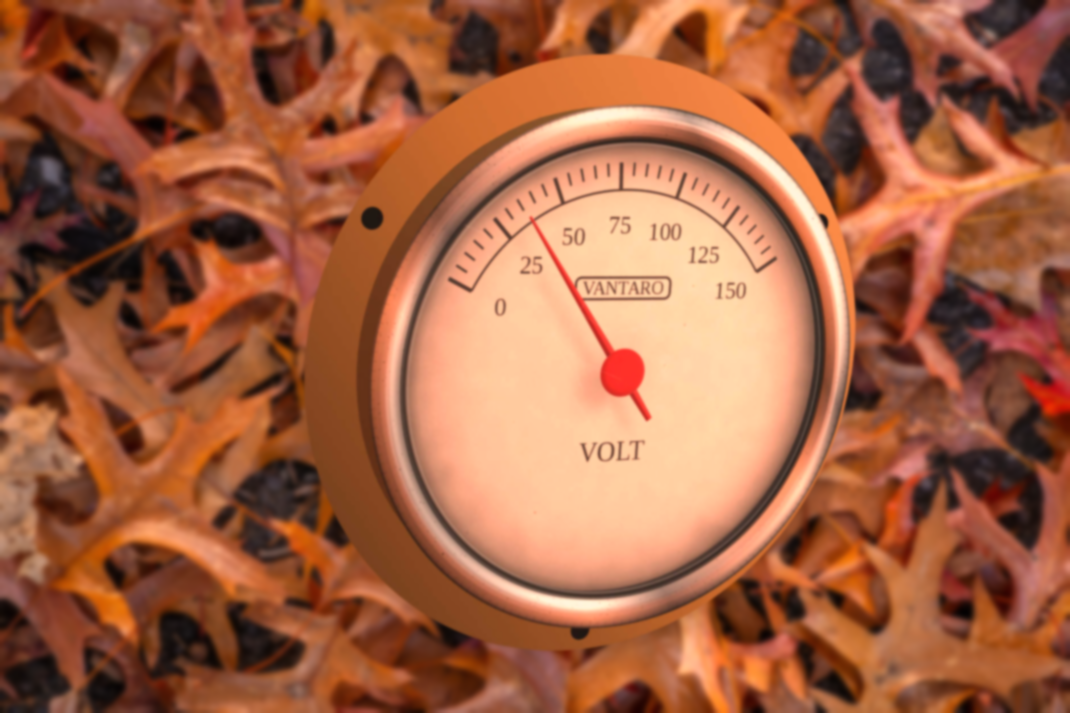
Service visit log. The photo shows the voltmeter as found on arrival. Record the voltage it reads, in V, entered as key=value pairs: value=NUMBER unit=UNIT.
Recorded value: value=35 unit=V
